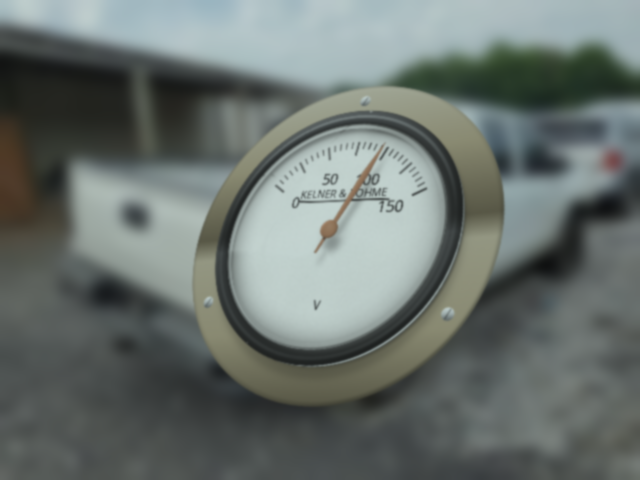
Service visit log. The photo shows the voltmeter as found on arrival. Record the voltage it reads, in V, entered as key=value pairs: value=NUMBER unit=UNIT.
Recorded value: value=100 unit=V
